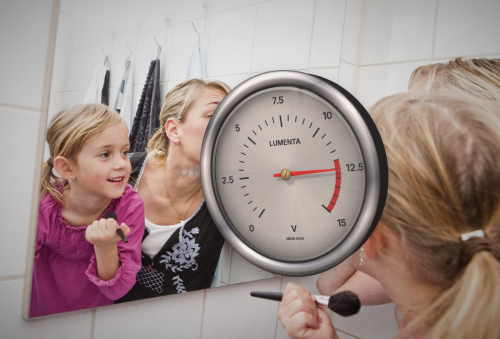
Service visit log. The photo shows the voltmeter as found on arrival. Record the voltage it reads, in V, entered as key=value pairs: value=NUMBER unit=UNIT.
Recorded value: value=12.5 unit=V
